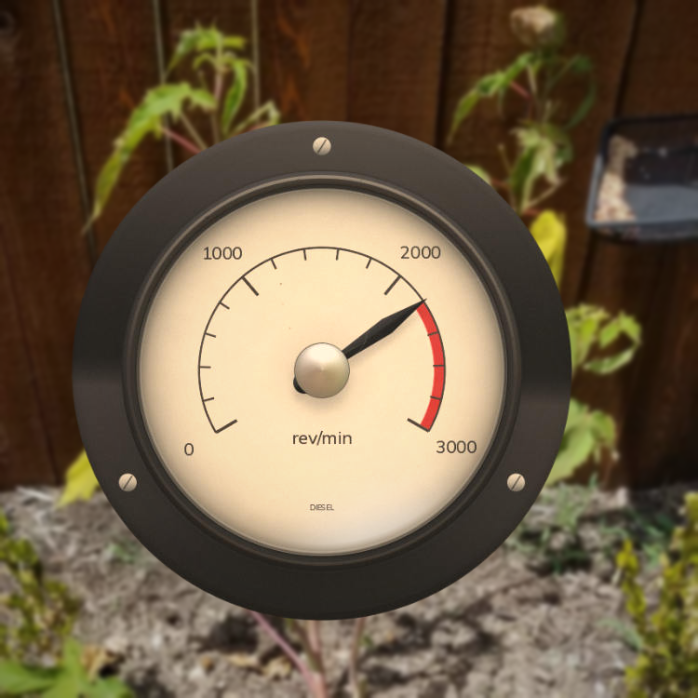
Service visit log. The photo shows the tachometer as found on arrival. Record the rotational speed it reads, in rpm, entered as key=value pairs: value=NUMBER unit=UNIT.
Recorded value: value=2200 unit=rpm
